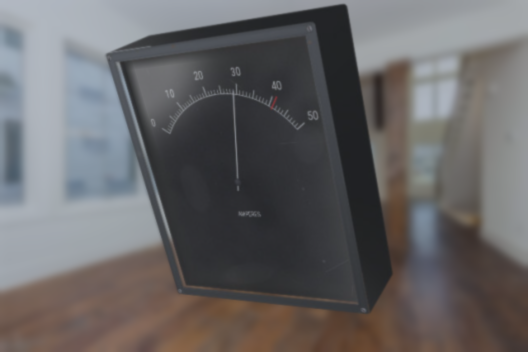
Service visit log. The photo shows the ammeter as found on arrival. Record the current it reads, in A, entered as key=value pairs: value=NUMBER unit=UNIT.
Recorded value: value=30 unit=A
